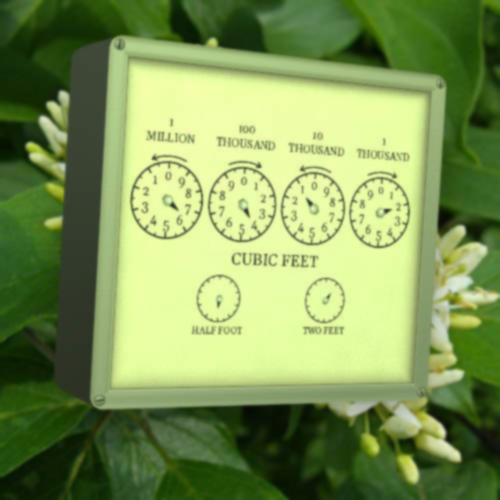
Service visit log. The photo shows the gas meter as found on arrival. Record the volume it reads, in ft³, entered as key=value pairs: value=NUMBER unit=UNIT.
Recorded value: value=641200 unit=ft³
